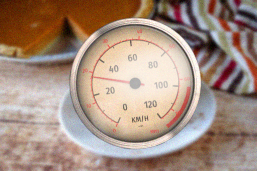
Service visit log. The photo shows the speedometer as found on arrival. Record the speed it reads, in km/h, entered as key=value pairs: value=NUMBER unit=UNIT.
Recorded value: value=30 unit=km/h
